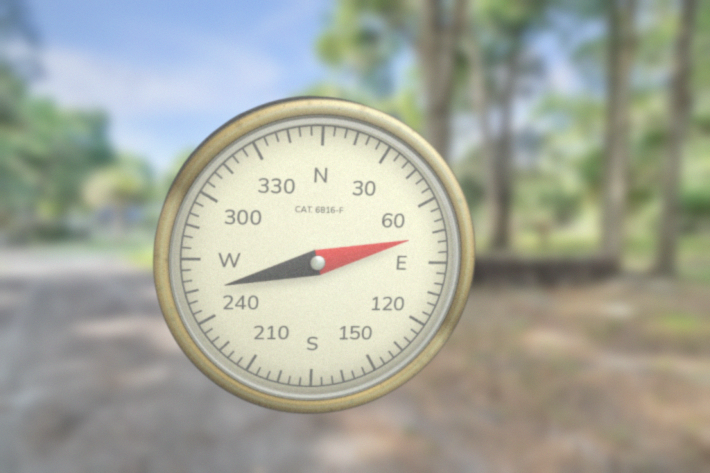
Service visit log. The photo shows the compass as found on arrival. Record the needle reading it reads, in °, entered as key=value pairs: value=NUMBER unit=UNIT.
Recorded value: value=75 unit=°
